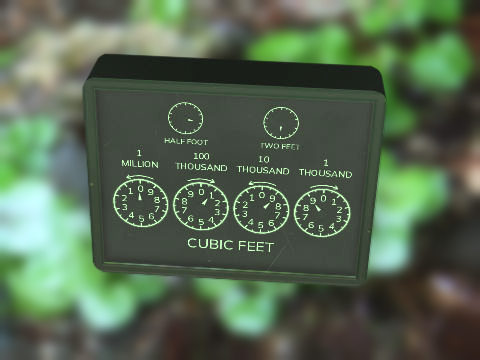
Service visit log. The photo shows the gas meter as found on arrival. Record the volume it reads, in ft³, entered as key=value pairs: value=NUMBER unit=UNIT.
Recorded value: value=8900 unit=ft³
